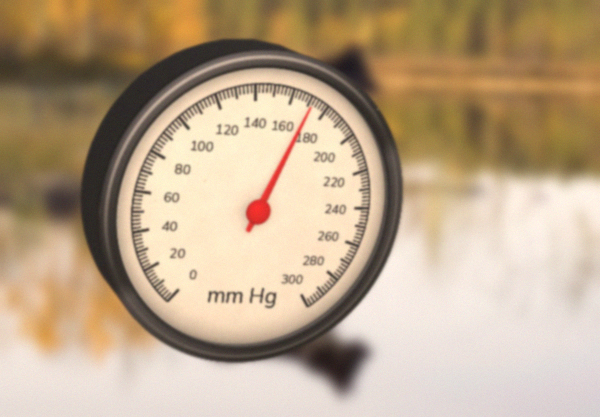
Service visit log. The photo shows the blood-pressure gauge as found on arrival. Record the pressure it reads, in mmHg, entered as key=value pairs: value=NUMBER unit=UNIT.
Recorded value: value=170 unit=mmHg
